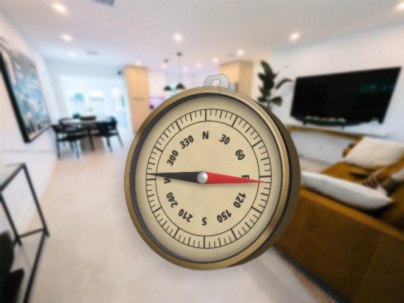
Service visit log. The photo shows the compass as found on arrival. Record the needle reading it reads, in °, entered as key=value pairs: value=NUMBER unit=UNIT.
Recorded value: value=95 unit=°
